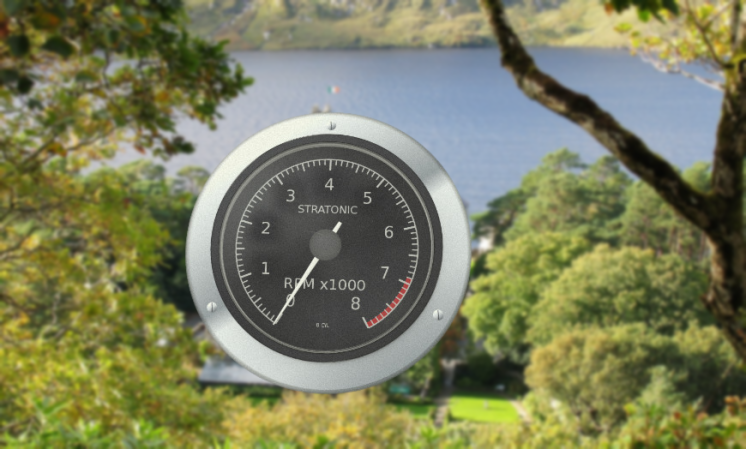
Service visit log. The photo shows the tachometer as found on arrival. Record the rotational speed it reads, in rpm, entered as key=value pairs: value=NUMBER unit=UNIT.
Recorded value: value=0 unit=rpm
